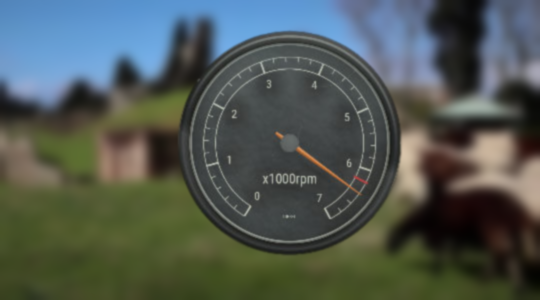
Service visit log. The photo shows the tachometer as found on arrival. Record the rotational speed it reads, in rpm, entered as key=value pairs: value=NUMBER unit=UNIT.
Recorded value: value=6400 unit=rpm
